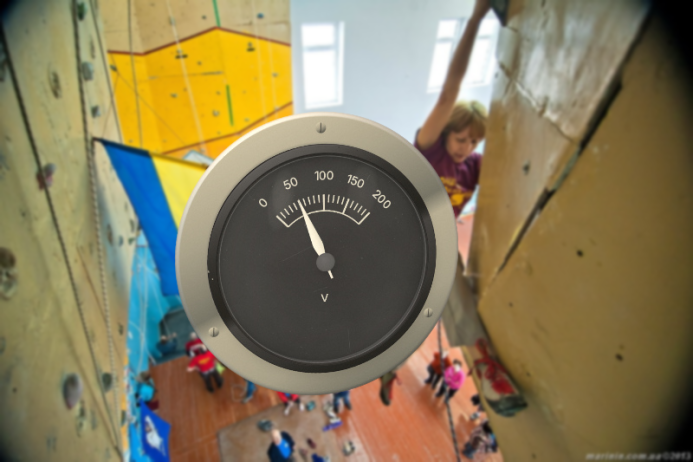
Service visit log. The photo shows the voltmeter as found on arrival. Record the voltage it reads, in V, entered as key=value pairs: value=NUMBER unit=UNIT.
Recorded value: value=50 unit=V
